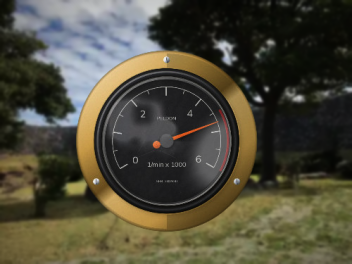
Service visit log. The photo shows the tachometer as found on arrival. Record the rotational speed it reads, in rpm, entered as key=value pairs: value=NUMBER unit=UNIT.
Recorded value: value=4750 unit=rpm
